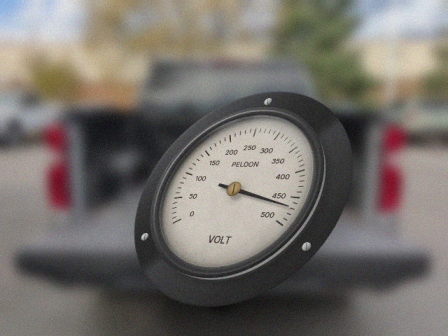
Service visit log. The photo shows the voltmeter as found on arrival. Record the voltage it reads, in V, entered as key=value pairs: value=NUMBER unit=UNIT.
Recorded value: value=470 unit=V
